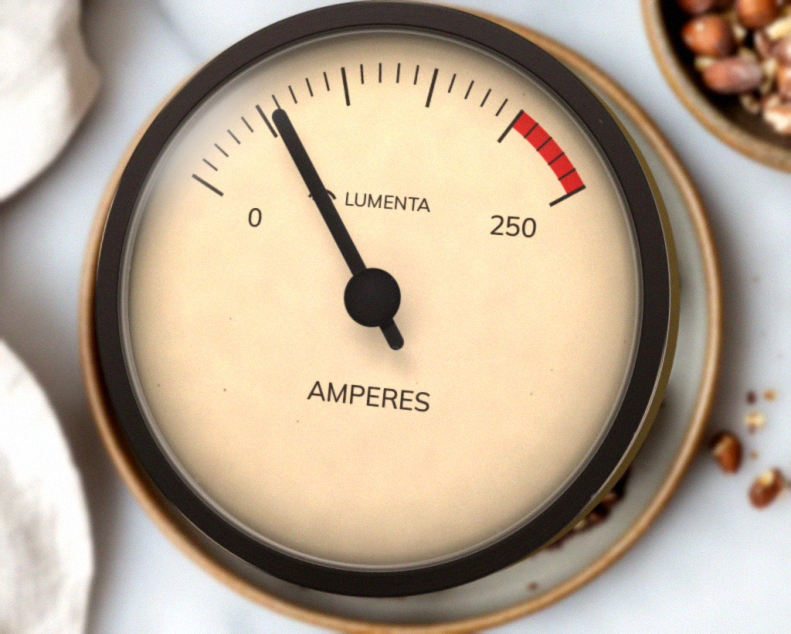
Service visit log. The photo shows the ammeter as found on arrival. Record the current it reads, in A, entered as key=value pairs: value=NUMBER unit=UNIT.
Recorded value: value=60 unit=A
